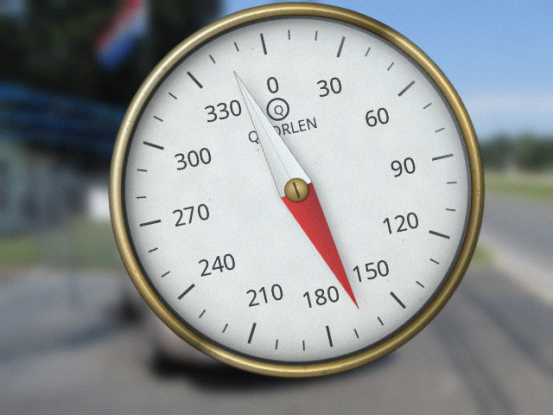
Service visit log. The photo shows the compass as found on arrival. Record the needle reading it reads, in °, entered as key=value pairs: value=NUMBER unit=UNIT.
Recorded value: value=165 unit=°
